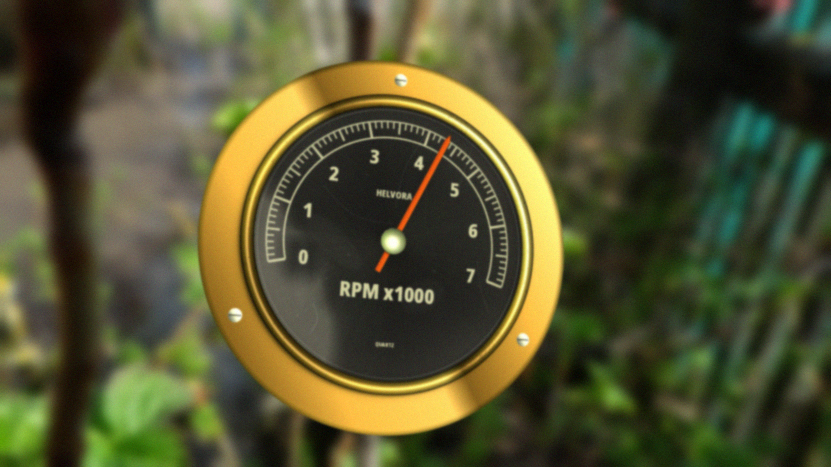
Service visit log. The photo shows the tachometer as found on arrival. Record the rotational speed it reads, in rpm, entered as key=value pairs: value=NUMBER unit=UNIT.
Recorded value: value=4300 unit=rpm
